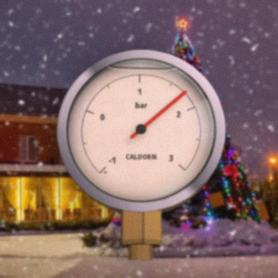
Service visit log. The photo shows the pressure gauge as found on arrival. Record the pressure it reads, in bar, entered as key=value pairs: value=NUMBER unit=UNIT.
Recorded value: value=1.75 unit=bar
